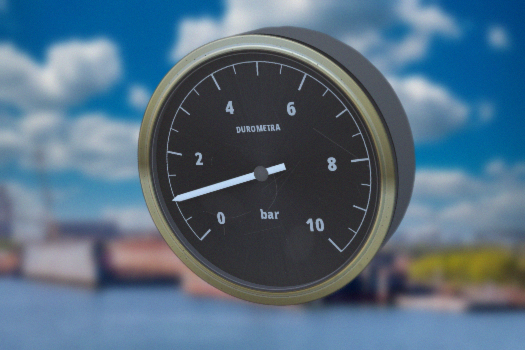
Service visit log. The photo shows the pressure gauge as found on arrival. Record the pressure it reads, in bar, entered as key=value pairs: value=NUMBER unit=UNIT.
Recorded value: value=1 unit=bar
